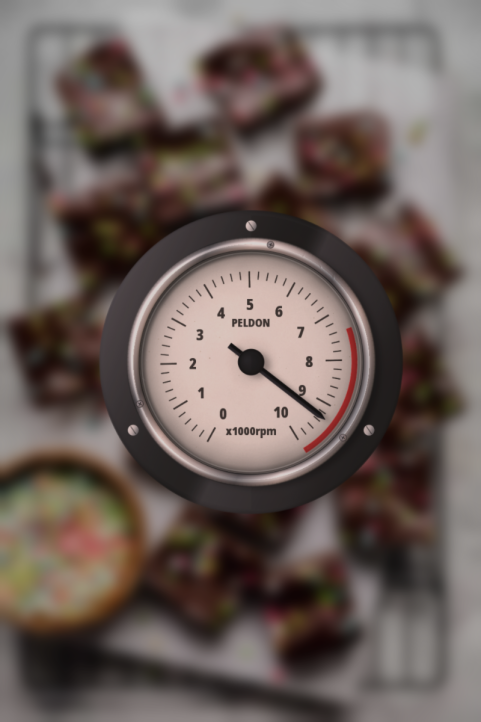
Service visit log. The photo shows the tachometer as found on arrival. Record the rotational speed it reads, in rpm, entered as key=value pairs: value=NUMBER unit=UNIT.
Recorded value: value=9300 unit=rpm
